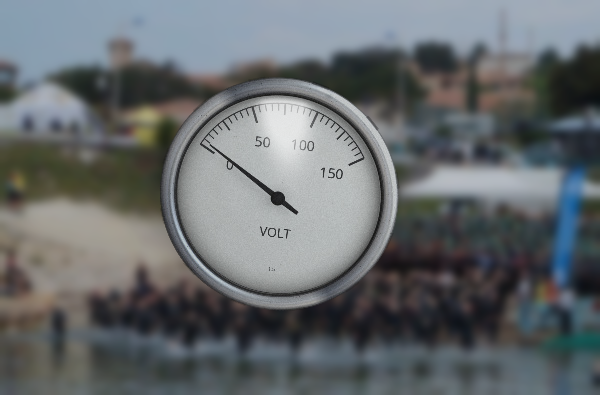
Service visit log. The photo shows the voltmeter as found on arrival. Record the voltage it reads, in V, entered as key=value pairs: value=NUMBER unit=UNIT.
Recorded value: value=5 unit=V
